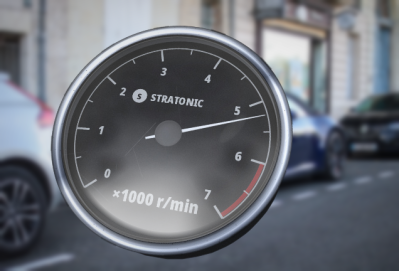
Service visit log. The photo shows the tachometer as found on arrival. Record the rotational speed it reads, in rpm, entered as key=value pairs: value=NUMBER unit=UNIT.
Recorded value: value=5250 unit=rpm
